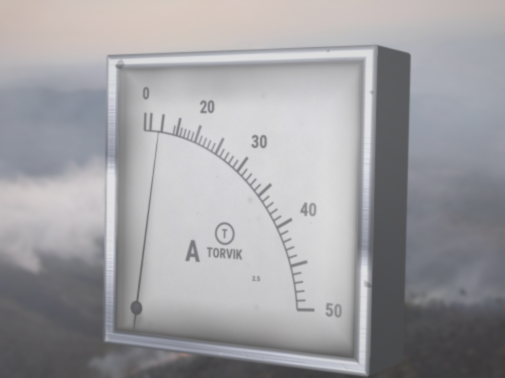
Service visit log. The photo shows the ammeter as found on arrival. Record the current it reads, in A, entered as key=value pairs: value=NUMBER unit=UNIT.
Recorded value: value=10 unit=A
